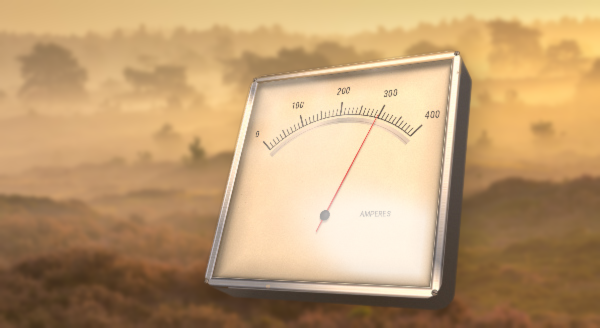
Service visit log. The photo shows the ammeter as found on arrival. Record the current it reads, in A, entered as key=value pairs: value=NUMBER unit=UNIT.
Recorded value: value=300 unit=A
